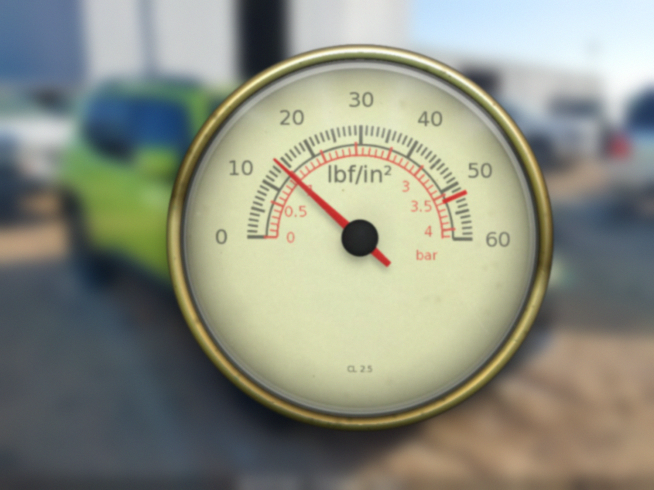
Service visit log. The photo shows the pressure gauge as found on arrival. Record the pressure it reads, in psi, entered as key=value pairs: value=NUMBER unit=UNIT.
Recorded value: value=14 unit=psi
